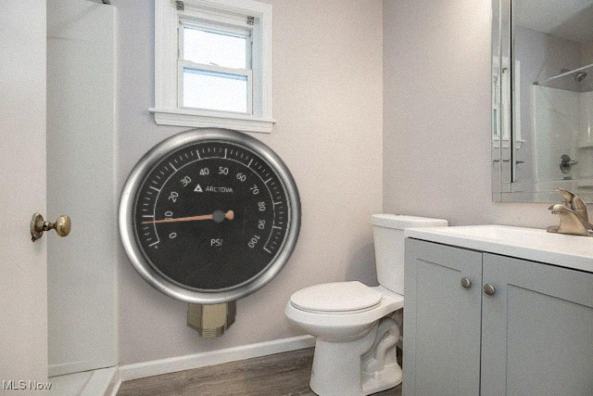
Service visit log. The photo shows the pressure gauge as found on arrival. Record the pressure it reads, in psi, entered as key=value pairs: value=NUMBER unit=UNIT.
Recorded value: value=8 unit=psi
